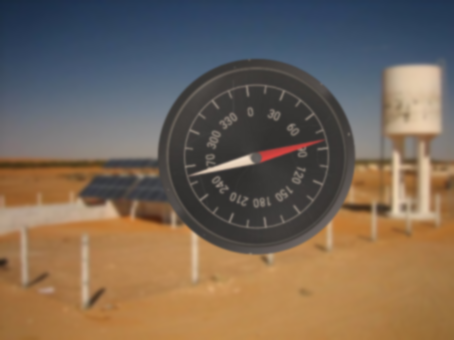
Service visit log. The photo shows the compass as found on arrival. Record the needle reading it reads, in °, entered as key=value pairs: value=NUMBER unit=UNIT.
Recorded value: value=82.5 unit=°
